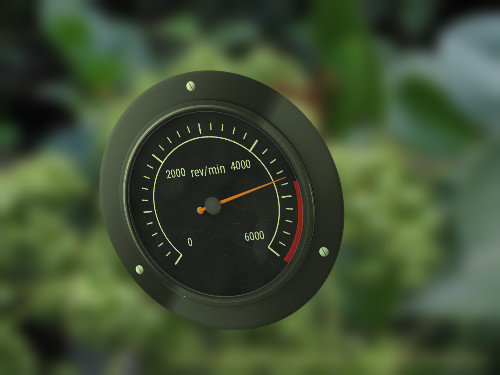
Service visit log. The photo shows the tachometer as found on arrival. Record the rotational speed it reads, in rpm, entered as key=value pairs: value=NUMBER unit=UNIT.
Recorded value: value=4700 unit=rpm
